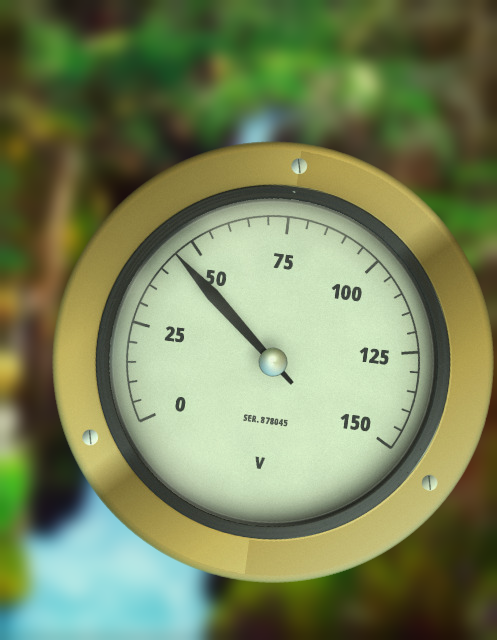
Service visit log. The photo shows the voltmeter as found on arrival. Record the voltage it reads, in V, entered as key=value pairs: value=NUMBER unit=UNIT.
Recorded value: value=45 unit=V
